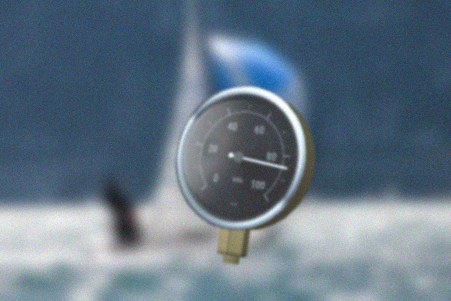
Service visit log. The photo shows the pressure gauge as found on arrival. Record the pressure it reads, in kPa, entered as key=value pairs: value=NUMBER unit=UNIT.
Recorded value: value=85 unit=kPa
